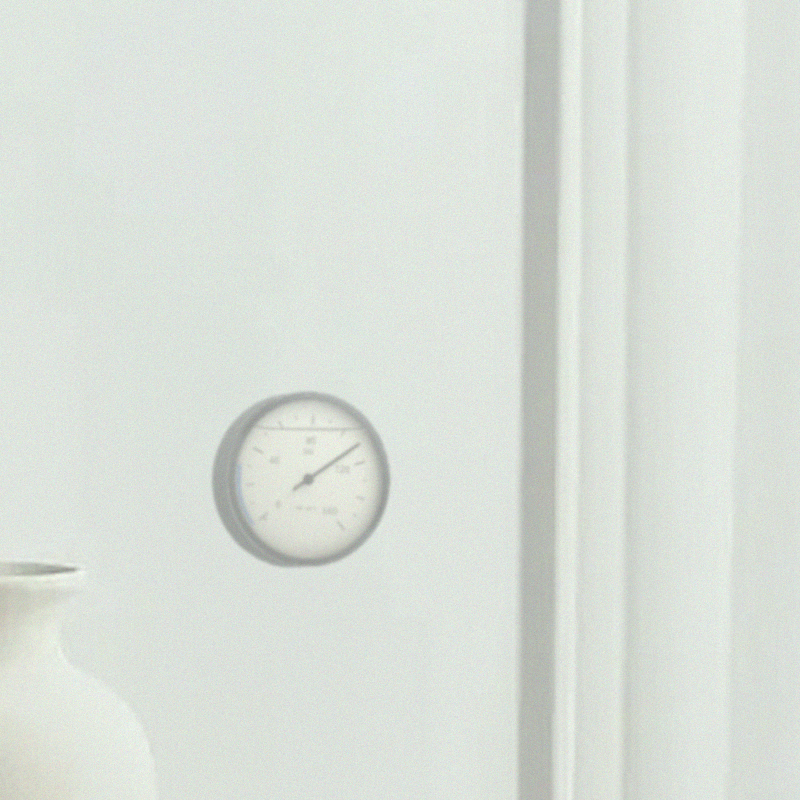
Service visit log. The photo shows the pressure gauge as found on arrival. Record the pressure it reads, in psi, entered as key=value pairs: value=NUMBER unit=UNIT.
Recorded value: value=110 unit=psi
